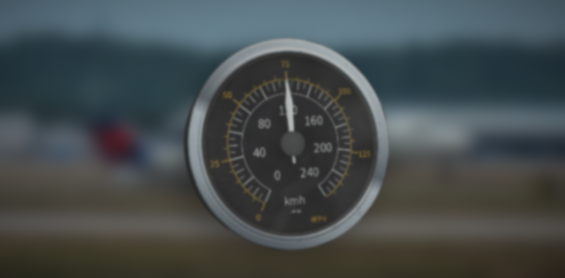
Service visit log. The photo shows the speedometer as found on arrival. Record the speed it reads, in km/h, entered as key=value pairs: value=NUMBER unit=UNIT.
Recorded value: value=120 unit=km/h
